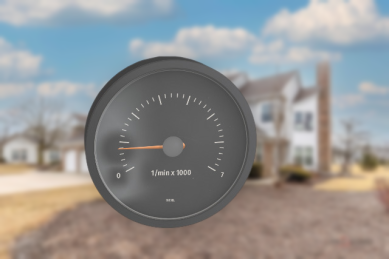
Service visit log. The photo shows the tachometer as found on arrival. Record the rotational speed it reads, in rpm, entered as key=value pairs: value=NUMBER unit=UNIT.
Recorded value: value=800 unit=rpm
